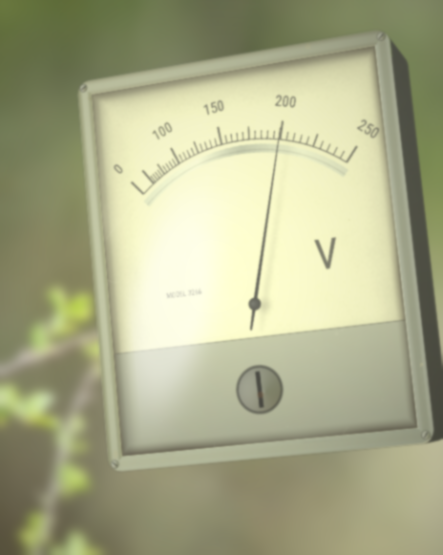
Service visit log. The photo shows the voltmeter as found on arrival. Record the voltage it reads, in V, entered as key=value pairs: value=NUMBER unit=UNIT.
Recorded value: value=200 unit=V
